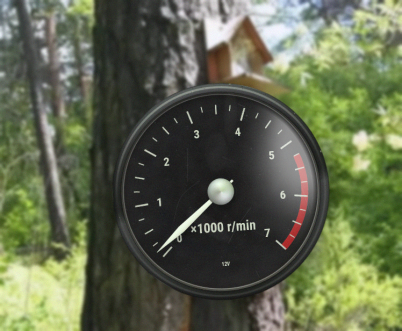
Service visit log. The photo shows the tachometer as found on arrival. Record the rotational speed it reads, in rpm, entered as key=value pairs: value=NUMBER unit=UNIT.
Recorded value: value=125 unit=rpm
